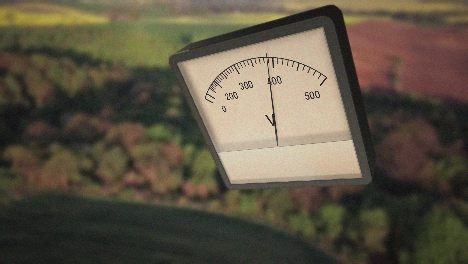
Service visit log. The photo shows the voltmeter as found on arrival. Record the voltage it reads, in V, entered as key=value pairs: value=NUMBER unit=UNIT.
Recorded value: value=390 unit=V
